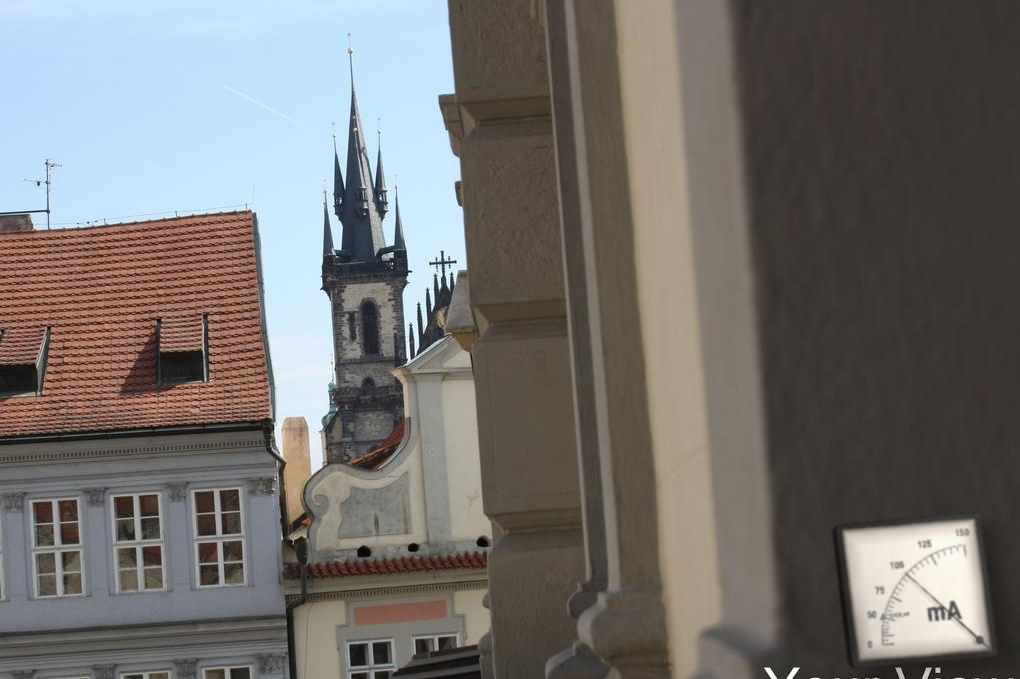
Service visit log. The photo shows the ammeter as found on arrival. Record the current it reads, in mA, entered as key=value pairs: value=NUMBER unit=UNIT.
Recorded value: value=100 unit=mA
